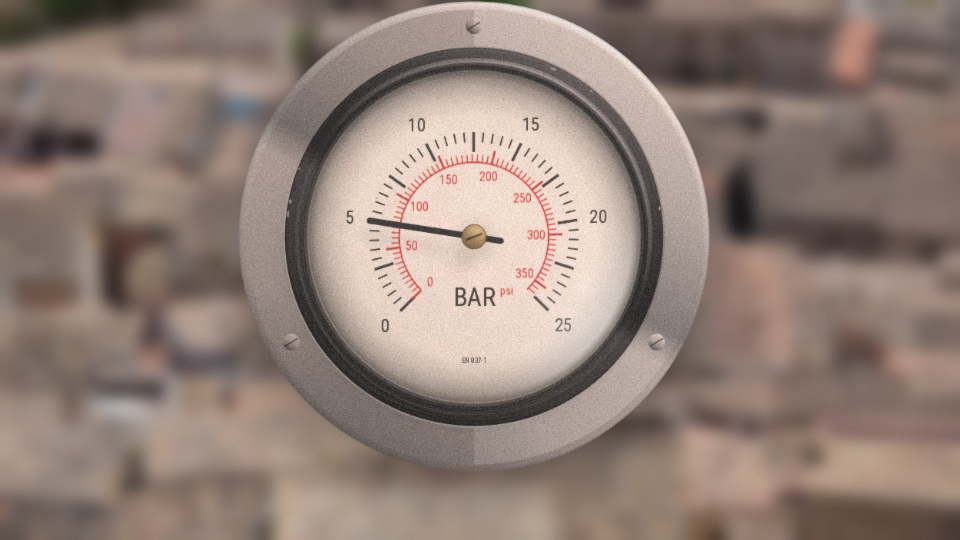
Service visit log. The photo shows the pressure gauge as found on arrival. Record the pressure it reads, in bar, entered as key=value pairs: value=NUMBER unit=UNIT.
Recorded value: value=5 unit=bar
